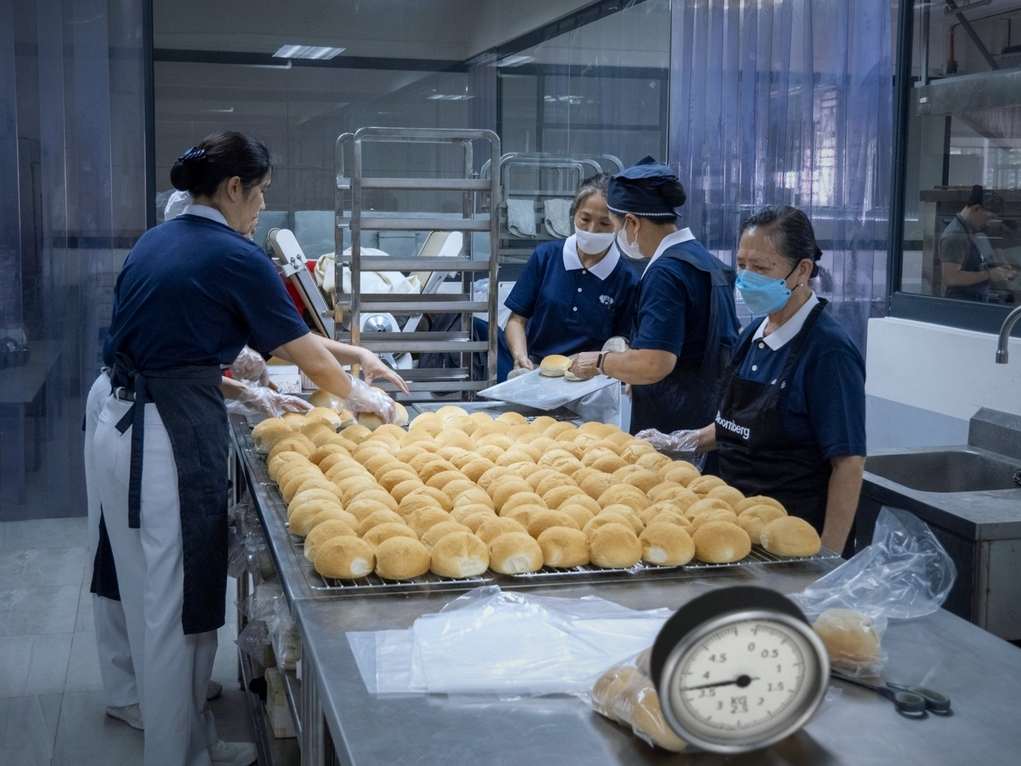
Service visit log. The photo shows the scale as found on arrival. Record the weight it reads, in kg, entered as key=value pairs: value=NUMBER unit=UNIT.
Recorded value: value=3.75 unit=kg
